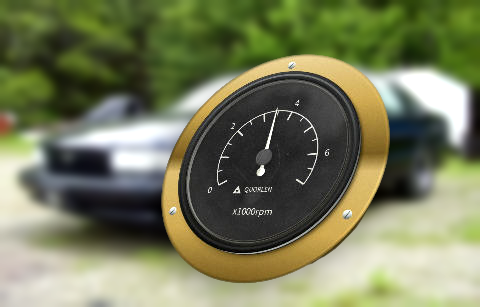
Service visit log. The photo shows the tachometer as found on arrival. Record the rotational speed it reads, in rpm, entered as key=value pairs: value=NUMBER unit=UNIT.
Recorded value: value=3500 unit=rpm
